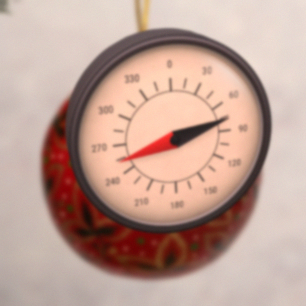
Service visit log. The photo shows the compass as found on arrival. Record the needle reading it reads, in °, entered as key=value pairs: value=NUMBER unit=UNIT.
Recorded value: value=255 unit=°
